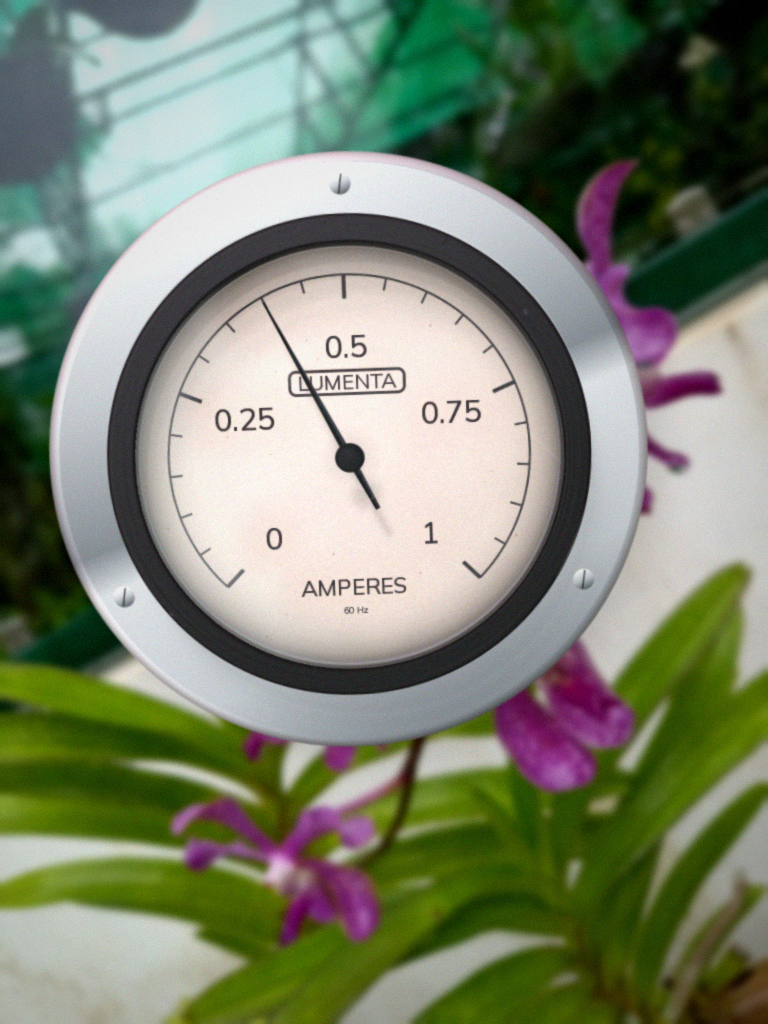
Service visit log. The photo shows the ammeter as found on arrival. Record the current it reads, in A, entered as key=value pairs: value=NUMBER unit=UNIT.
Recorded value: value=0.4 unit=A
